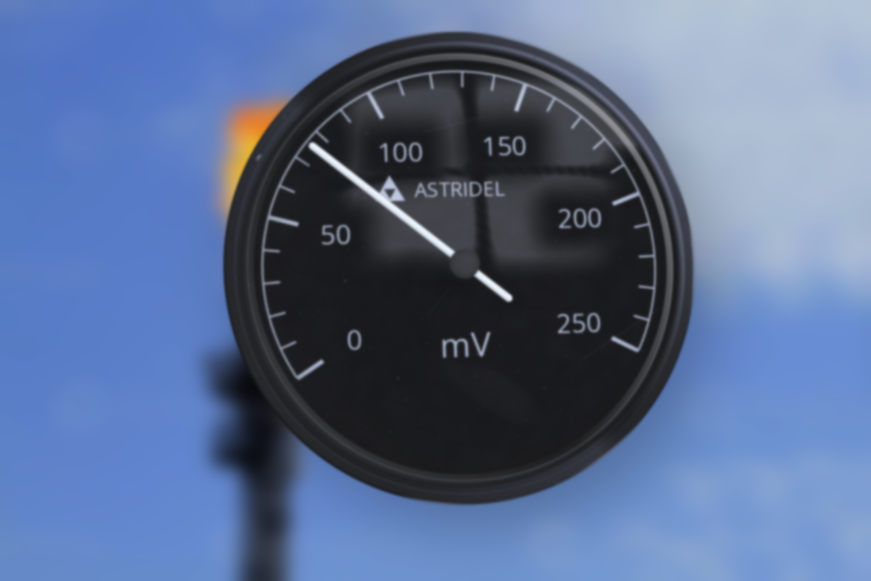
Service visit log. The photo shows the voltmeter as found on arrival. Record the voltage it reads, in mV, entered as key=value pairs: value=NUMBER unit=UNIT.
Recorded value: value=75 unit=mV
